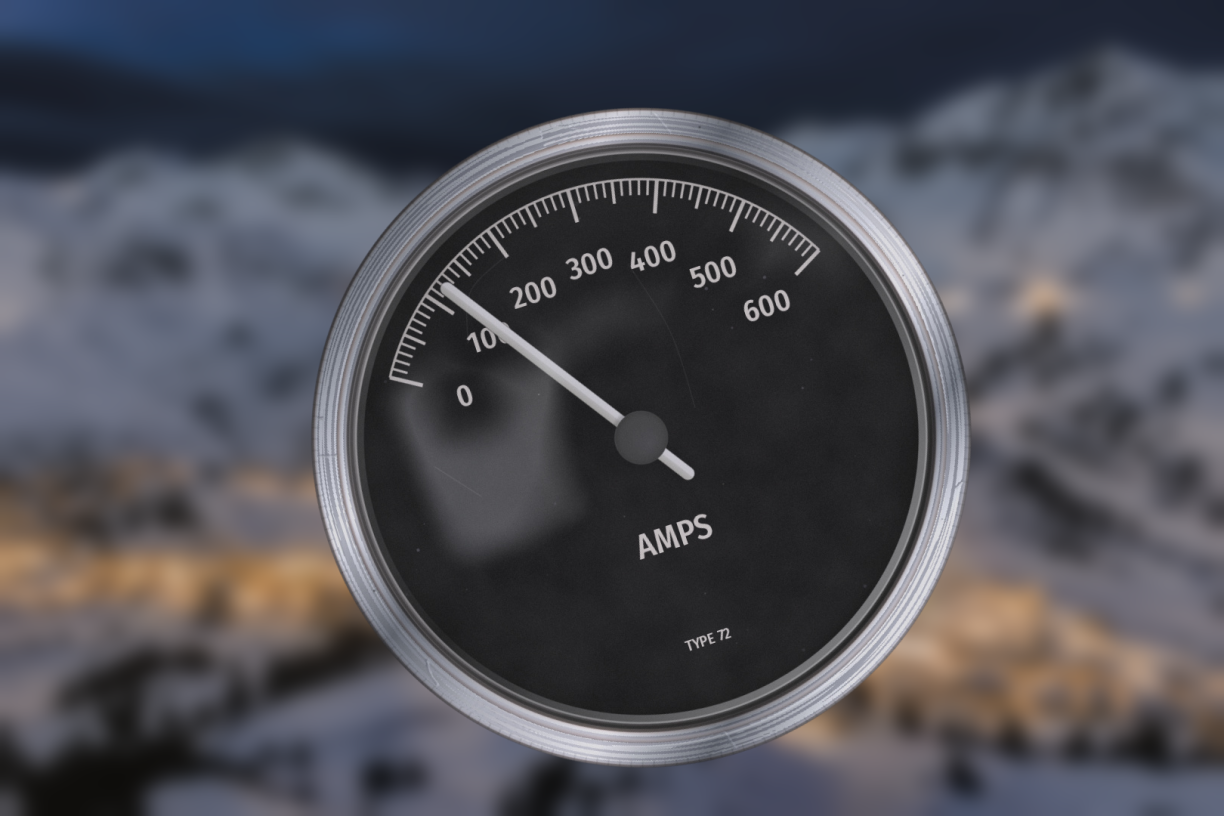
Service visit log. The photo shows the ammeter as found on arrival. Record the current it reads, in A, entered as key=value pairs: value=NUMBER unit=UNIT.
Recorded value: value=120 unit=A
